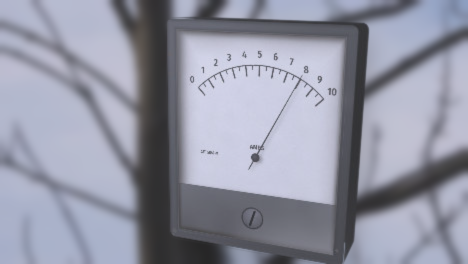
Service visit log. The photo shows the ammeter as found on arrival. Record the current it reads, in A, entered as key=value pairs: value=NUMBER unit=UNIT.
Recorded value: value=8 unit=A
